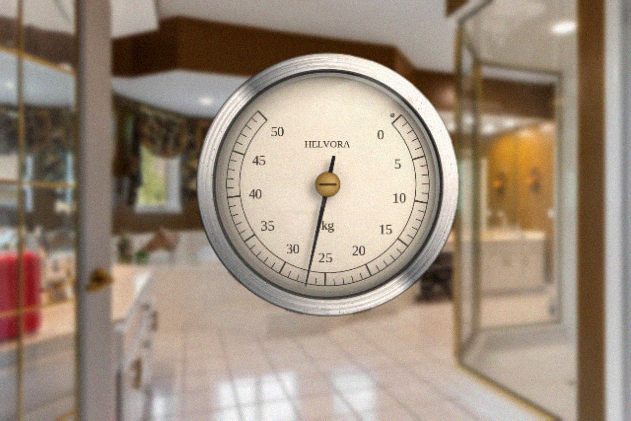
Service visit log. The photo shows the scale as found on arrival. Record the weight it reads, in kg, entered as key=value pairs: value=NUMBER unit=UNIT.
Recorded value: value=27 unit=kg
